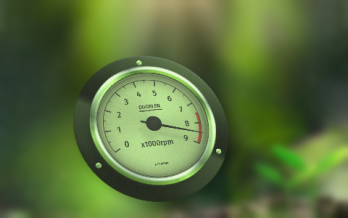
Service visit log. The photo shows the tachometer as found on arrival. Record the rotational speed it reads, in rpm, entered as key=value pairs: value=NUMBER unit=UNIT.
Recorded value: value=8500 unit=rpm
